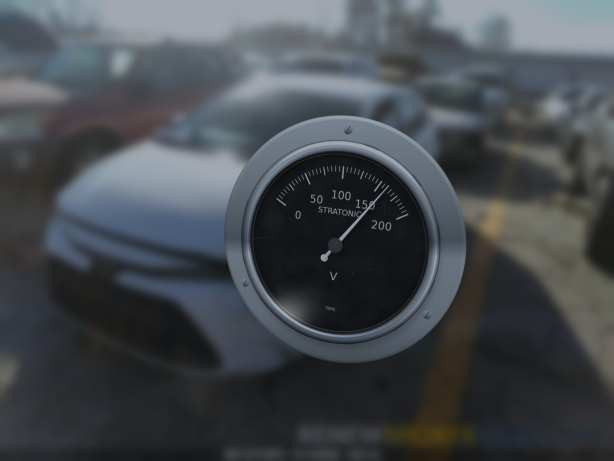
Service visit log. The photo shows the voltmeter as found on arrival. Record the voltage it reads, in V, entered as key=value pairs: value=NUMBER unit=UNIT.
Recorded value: value=160 unit=V
